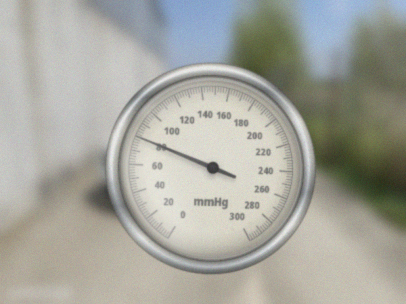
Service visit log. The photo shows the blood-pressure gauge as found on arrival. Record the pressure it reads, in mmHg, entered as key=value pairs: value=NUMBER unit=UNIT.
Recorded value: value=80 unit=mmHg
